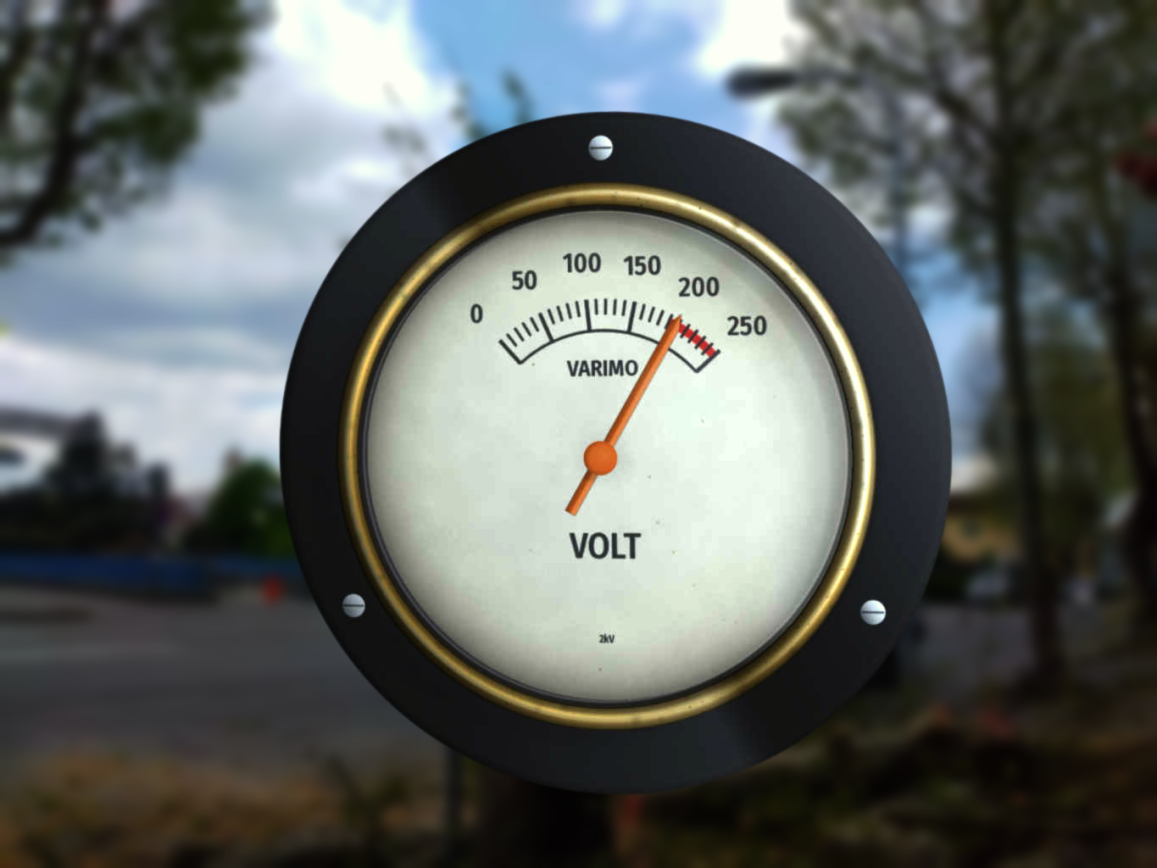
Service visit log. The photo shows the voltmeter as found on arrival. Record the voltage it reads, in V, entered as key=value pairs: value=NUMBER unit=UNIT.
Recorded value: value=200 unit=V
